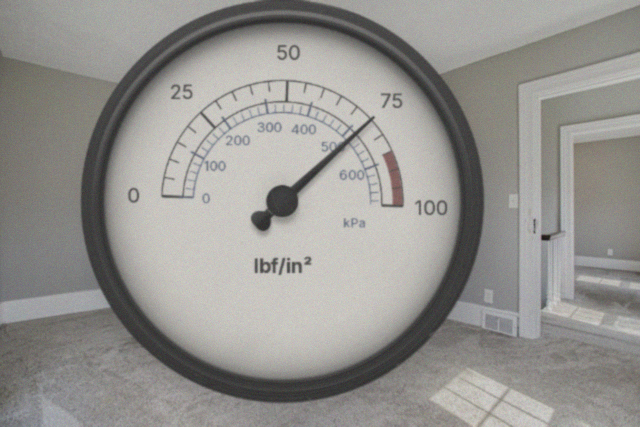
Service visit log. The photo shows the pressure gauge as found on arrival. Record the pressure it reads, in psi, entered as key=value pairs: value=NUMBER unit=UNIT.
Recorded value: value=75 unit=psi
